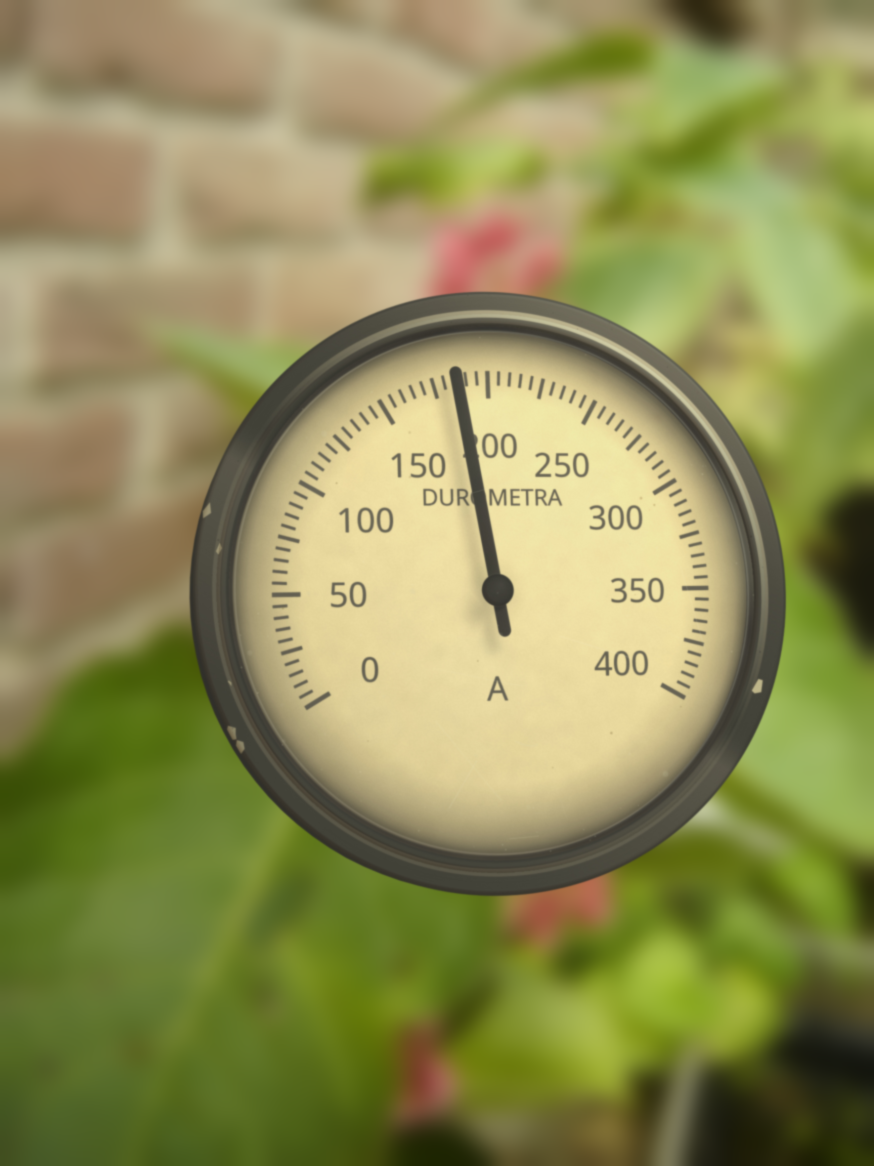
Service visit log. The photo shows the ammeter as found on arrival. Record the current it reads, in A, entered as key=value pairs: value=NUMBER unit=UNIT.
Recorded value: value=185 unit=A
